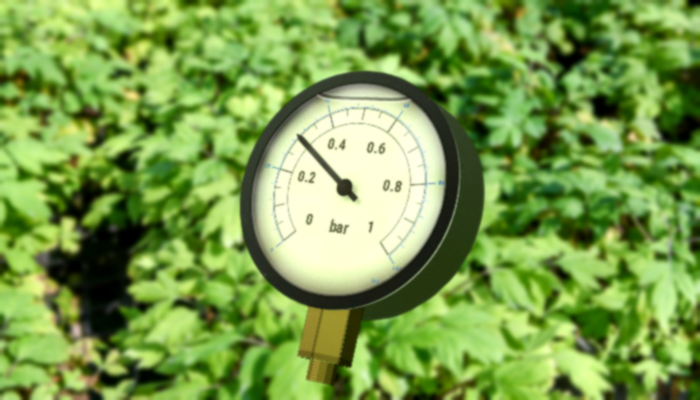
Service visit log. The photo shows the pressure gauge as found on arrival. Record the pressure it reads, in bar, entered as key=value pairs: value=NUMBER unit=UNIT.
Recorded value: value=0.3 unit=bar
